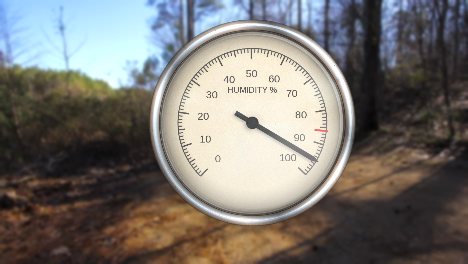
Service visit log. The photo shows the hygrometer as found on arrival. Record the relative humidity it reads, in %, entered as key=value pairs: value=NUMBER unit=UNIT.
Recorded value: value=95 unit=%
